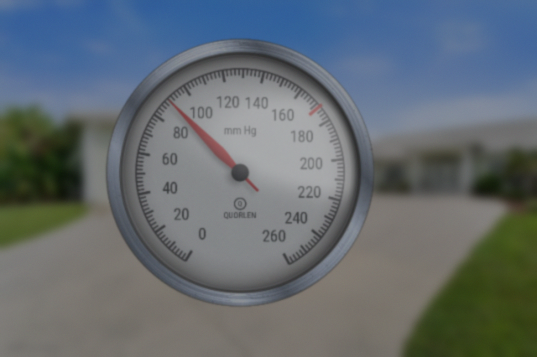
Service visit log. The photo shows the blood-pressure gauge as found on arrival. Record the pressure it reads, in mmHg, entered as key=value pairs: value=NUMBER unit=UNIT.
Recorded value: value=90 unit=mmHg
